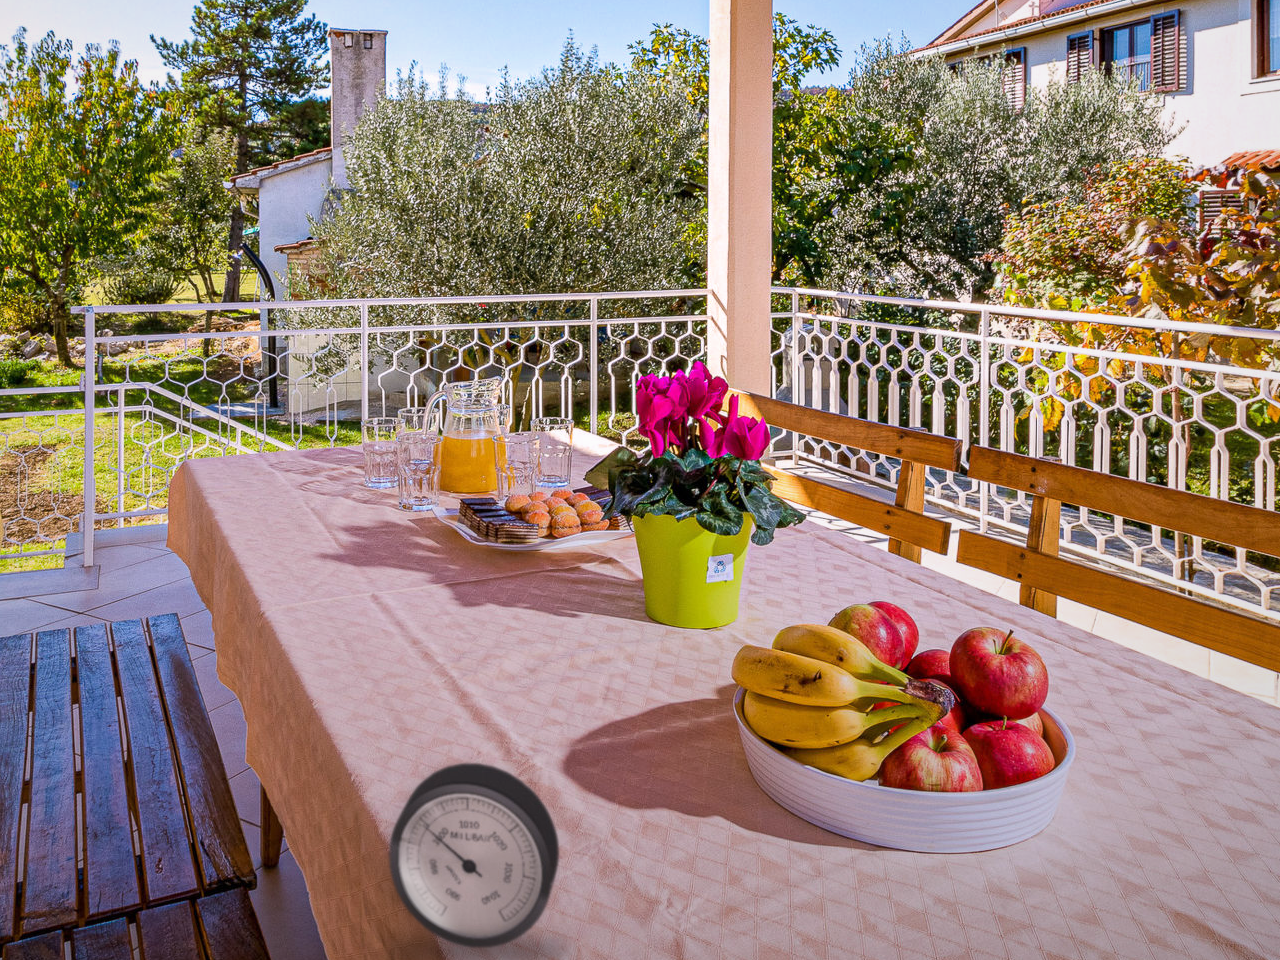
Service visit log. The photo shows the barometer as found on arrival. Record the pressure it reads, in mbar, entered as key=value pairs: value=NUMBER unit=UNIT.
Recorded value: value=1000 unit=mbar
